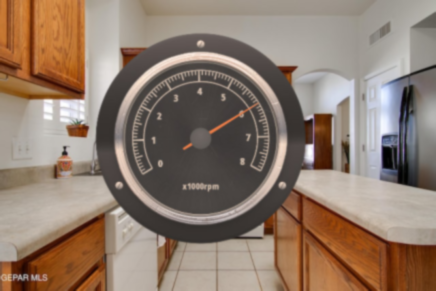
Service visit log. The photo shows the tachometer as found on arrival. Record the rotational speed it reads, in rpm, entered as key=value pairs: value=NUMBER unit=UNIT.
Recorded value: value=6000 unit=rpm
